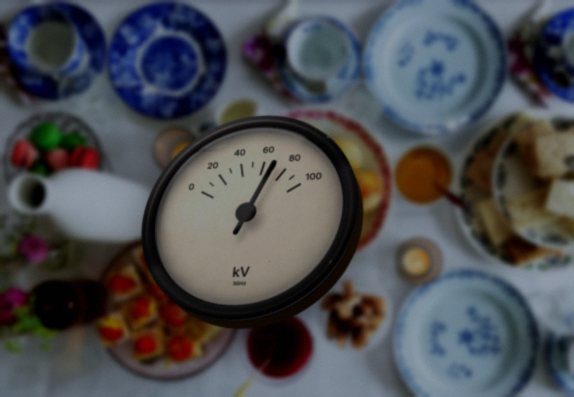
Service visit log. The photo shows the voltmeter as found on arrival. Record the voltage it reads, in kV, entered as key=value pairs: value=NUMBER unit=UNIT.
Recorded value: value=70 unit=kV
